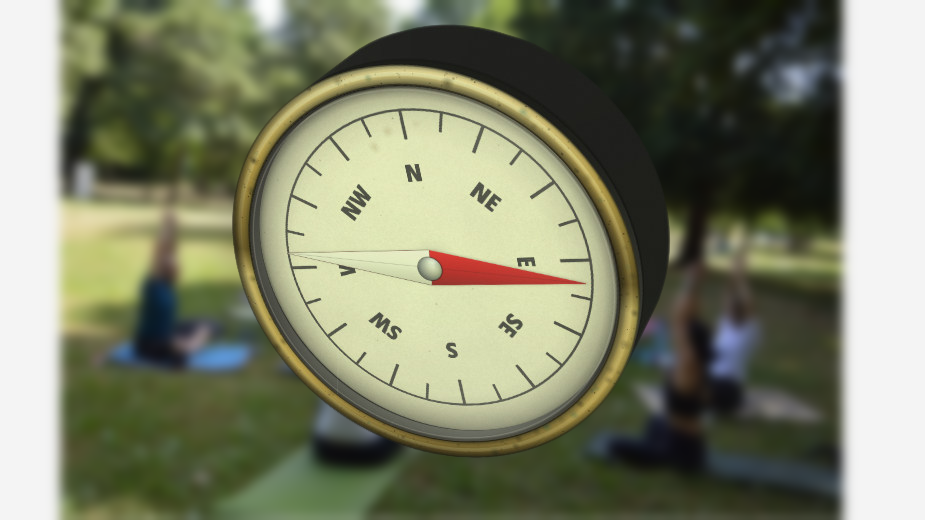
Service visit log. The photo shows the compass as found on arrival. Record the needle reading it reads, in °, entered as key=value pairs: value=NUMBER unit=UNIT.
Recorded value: value=97.5 unit=°
